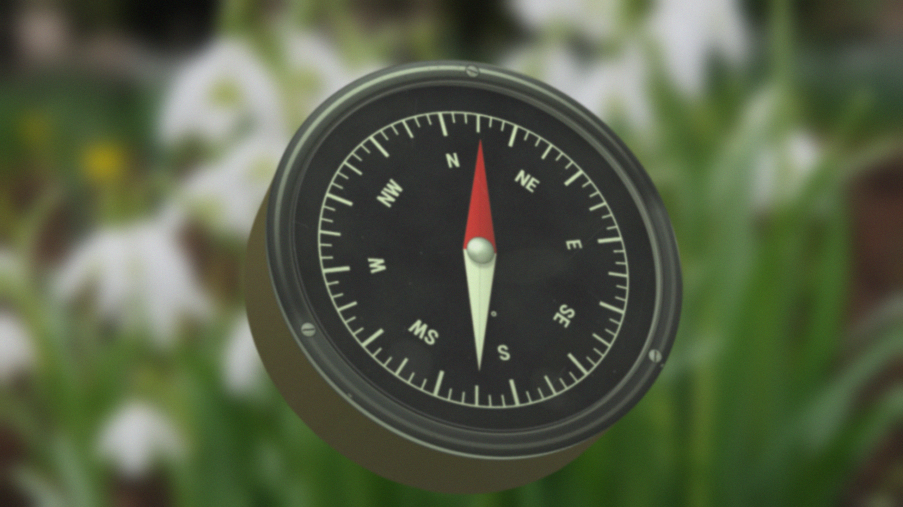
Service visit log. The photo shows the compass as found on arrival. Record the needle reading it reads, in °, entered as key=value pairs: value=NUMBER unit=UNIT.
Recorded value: value=15 unit=°
